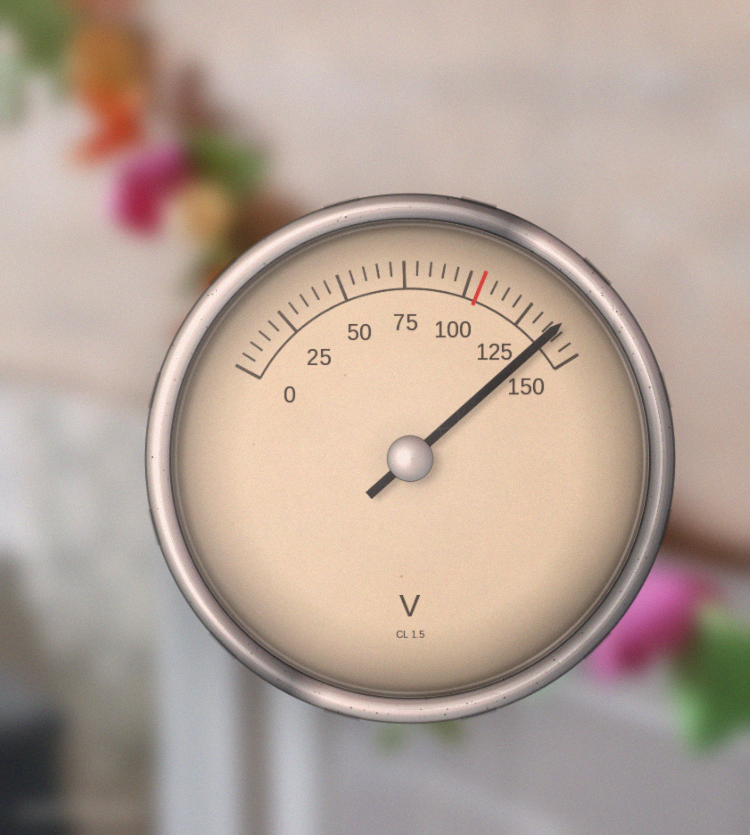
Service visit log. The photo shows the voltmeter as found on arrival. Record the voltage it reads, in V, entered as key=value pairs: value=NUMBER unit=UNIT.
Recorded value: value=137.5 unit=V
